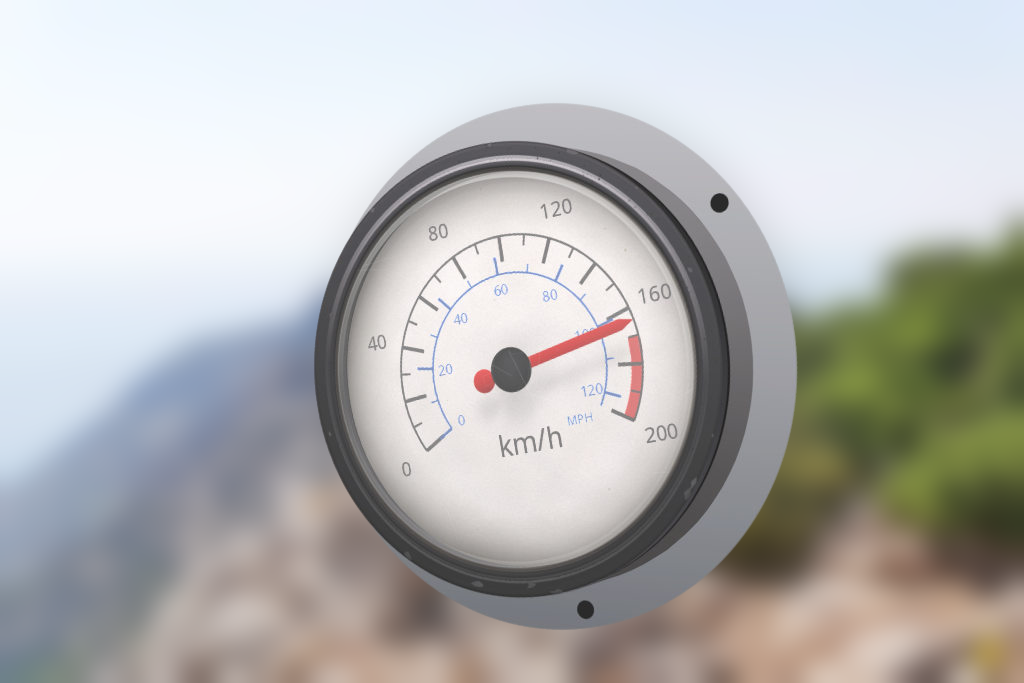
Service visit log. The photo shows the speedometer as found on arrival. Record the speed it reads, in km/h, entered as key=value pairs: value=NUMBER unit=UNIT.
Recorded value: value=165 unit=km/h
